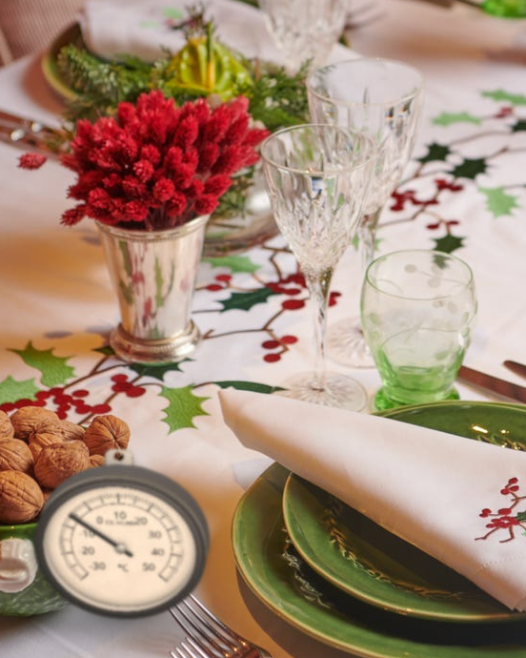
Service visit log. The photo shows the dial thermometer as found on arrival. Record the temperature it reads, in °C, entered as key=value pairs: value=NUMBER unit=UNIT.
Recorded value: value=-5 unit=°C
